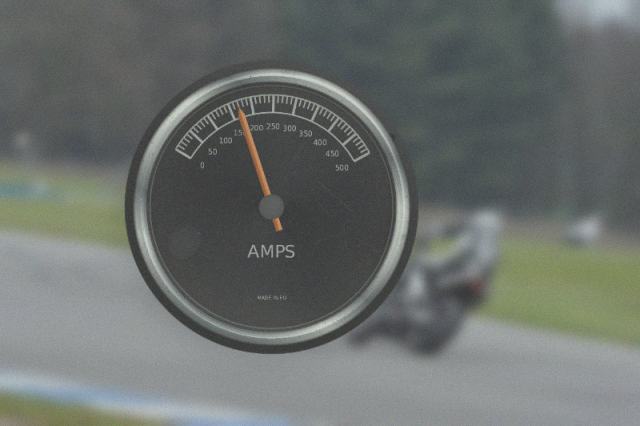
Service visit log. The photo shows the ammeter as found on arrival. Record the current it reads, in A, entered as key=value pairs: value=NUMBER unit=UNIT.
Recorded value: value=170 unit=A
